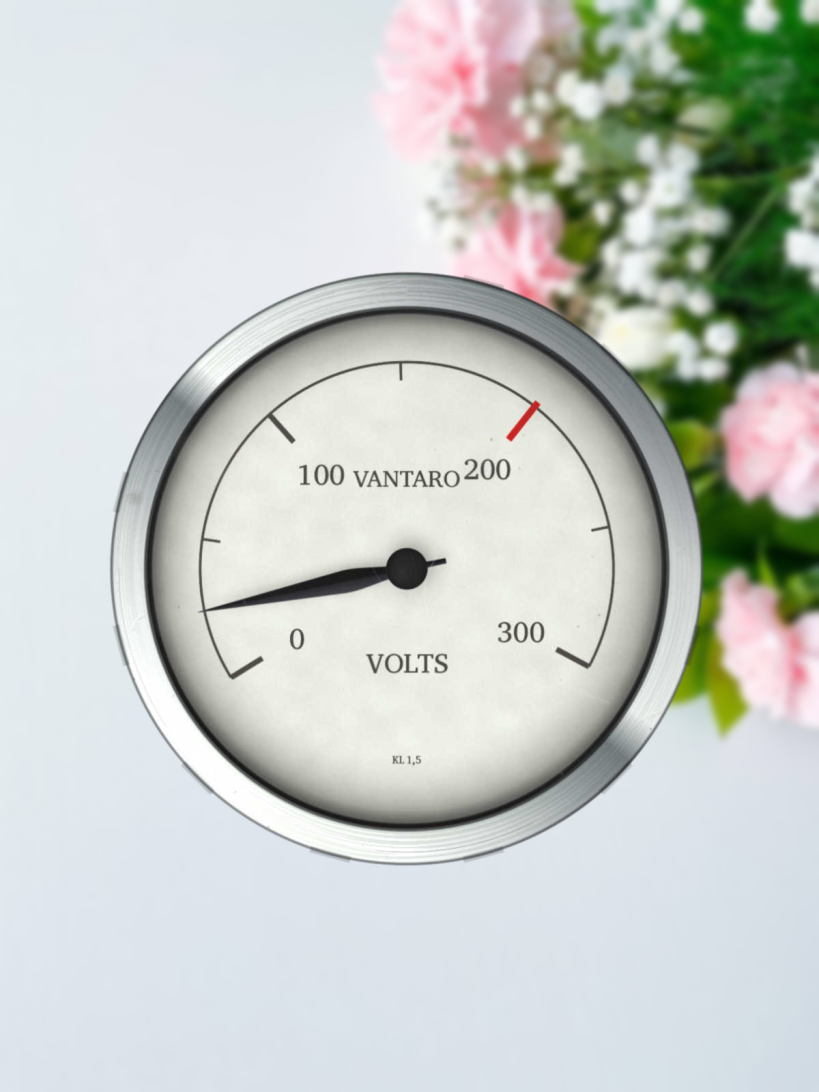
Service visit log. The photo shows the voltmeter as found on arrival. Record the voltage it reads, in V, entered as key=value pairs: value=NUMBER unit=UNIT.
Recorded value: value=25 unit=V
